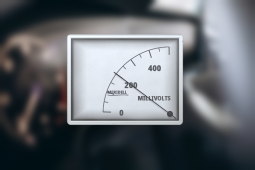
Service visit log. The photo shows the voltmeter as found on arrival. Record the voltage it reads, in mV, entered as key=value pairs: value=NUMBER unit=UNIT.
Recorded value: value=200 unit=mV
